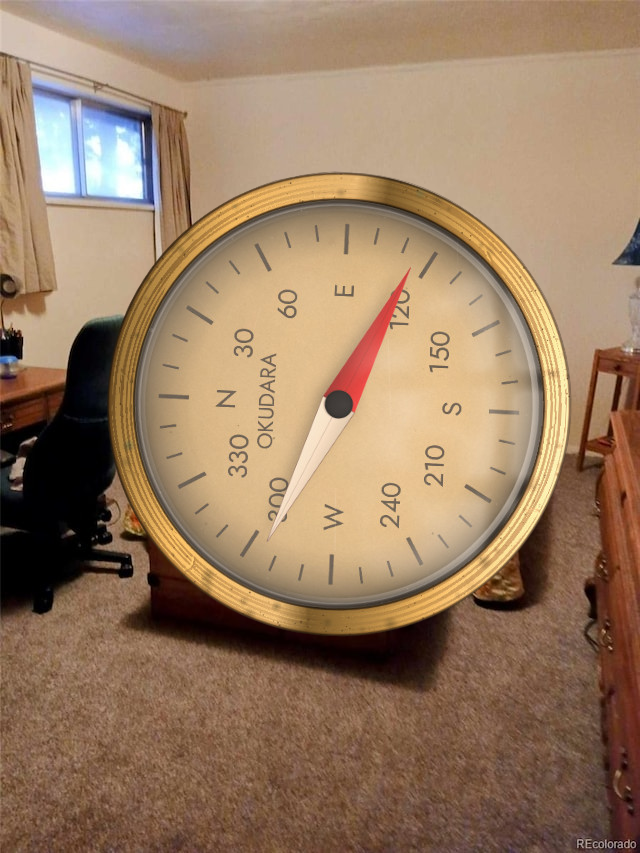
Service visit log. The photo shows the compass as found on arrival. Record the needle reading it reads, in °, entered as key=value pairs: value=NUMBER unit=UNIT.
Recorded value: value=115 unit=°
